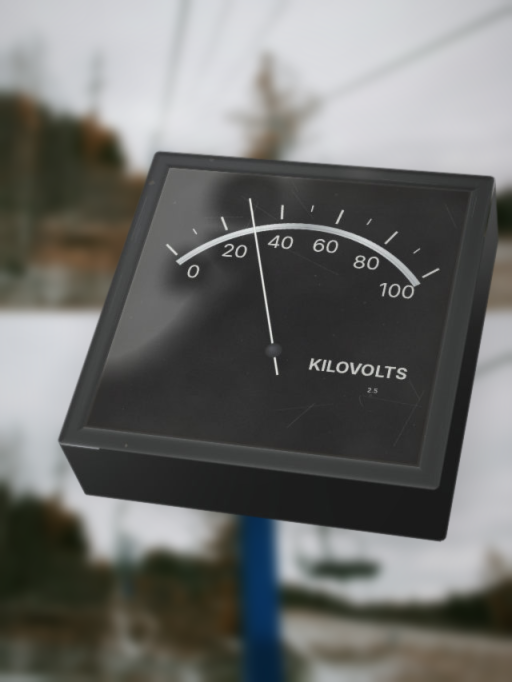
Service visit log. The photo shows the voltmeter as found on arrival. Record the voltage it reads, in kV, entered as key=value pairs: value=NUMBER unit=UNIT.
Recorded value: value=30 unit=kV
